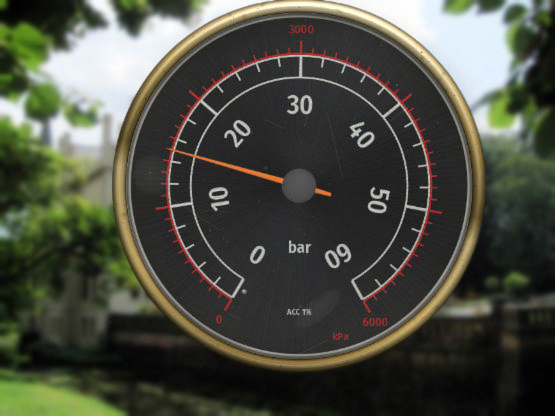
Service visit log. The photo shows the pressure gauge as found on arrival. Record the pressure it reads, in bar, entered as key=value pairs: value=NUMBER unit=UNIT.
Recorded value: value=15 unit=bar
